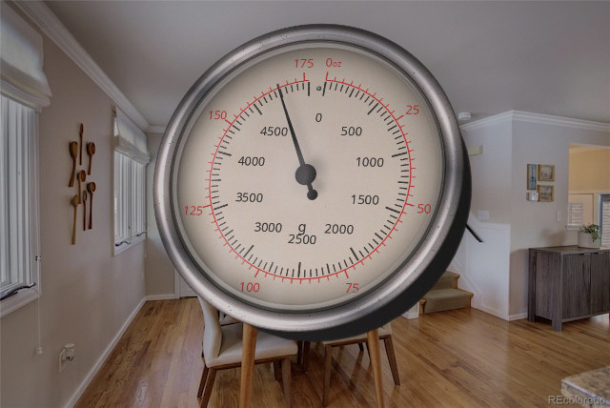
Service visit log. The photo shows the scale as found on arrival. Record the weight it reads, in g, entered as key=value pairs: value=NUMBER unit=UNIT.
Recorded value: value=4750 unit=g
